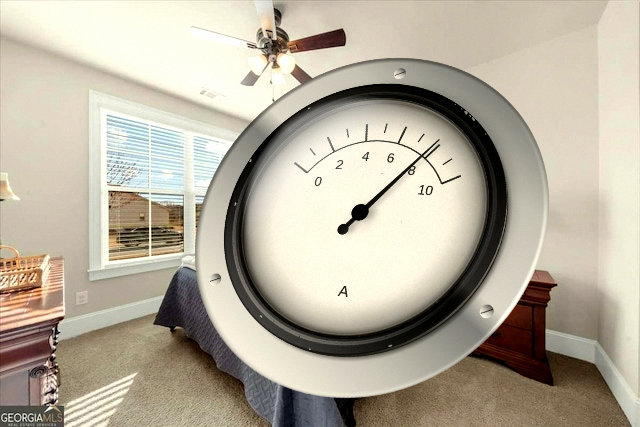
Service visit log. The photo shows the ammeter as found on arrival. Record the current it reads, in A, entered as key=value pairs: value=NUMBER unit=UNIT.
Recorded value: value=8 unit=A
